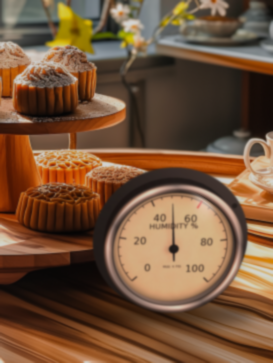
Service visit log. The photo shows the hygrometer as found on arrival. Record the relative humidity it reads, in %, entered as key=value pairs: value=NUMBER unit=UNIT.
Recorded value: value=48 unit=%
